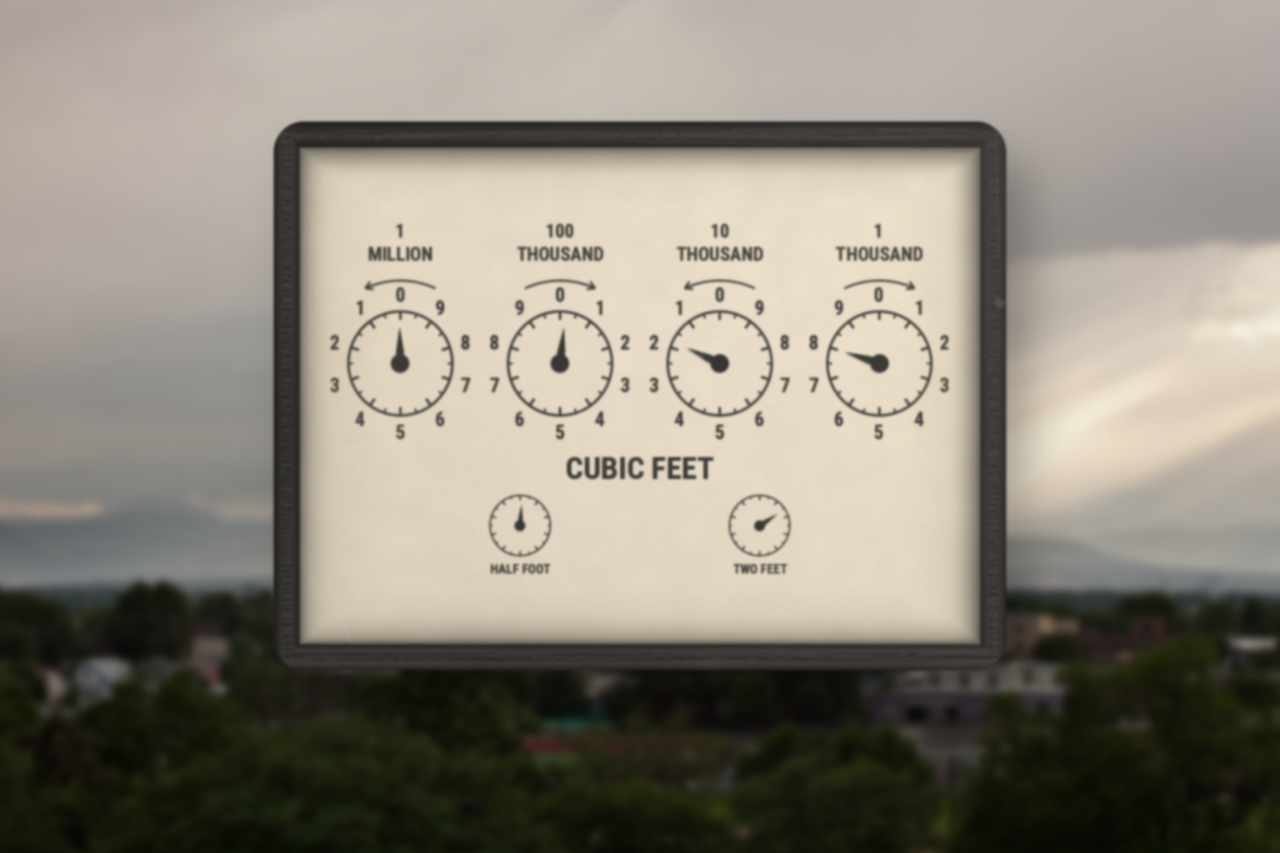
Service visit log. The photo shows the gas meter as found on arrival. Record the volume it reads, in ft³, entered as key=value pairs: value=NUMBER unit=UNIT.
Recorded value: value=1800 unit=ft³
